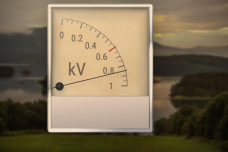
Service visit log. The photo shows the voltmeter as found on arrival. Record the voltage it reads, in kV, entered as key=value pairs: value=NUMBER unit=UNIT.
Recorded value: value=0.85 unit=kV
